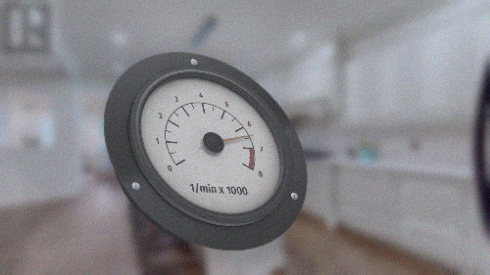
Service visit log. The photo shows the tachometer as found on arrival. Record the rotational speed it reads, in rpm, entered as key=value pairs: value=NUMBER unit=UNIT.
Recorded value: value=6500 unit=rpm
